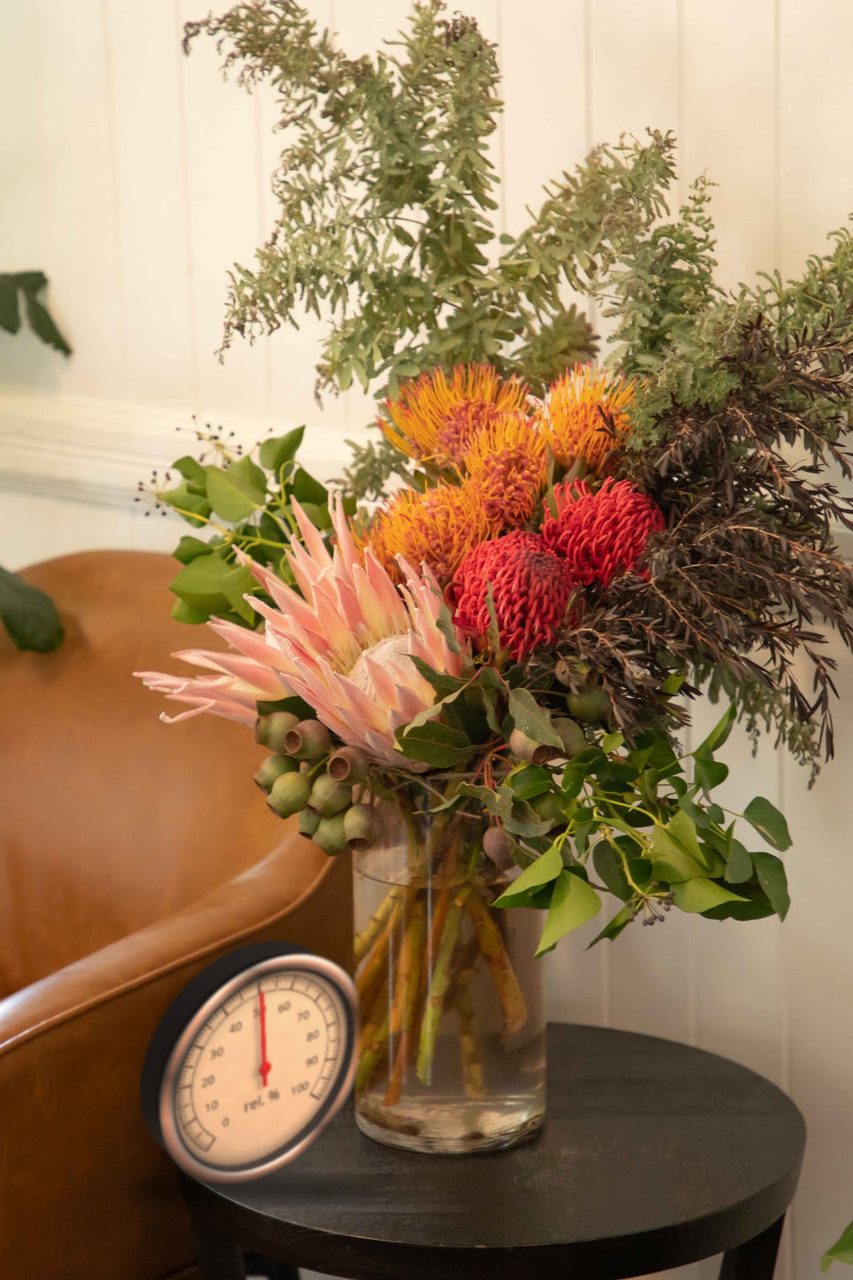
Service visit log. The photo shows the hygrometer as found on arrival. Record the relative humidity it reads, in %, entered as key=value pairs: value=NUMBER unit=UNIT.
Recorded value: value=50 unit=%
